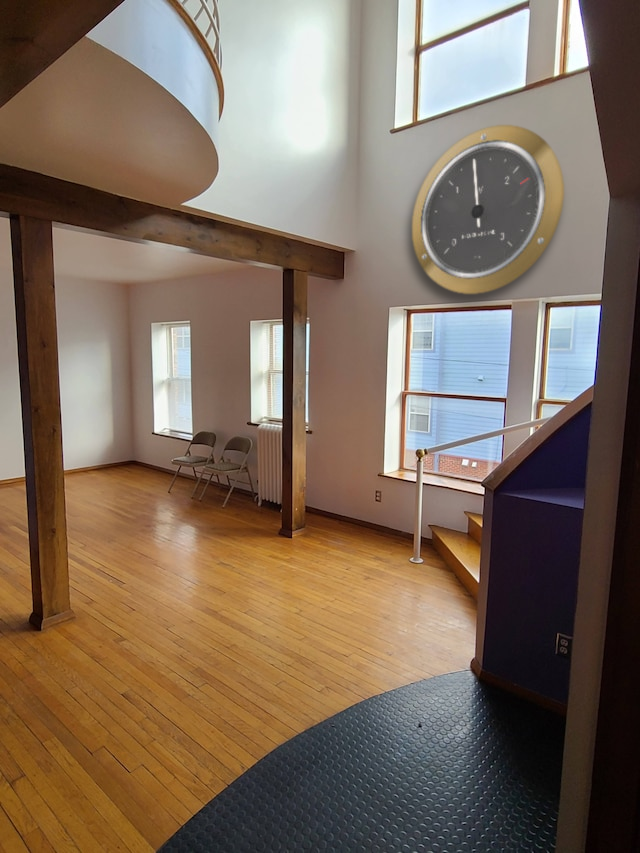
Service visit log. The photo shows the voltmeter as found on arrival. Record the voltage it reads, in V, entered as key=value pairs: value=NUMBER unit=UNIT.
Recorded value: value=1.4 unit=V
